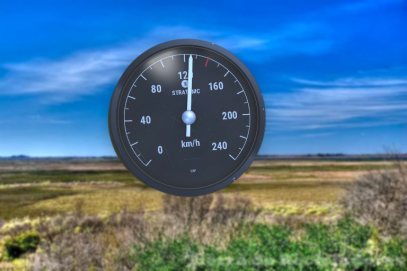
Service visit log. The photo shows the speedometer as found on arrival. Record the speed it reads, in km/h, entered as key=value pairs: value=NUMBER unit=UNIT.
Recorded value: value=125 unit=km/h
